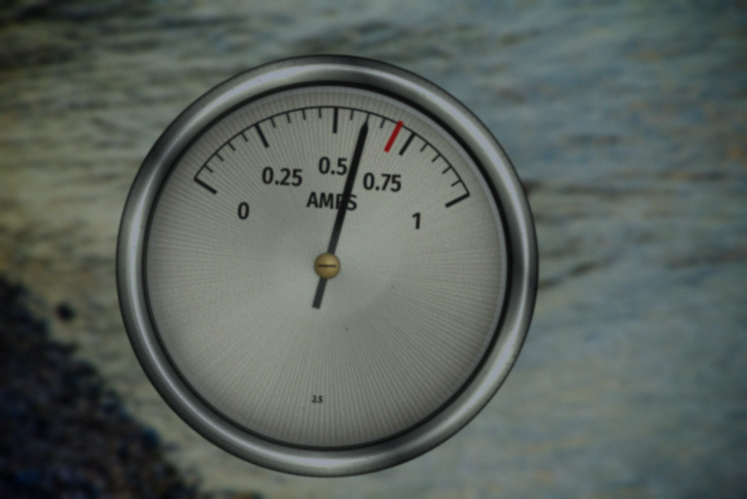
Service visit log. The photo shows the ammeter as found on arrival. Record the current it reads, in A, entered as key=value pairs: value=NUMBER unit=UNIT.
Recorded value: value=0.6 unit=A
